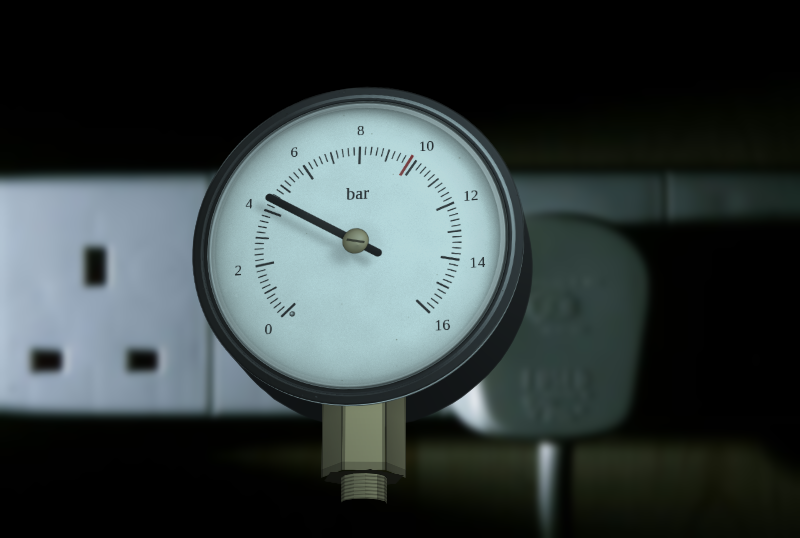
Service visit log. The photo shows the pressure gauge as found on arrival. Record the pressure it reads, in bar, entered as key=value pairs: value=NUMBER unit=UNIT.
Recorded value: value=4.4 unit=bar
